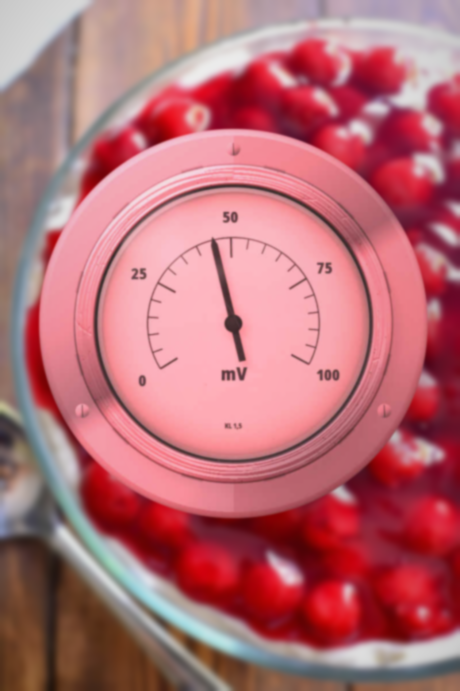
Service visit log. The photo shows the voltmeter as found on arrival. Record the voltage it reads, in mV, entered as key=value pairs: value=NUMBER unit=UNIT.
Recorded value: value=45 unit=mV
